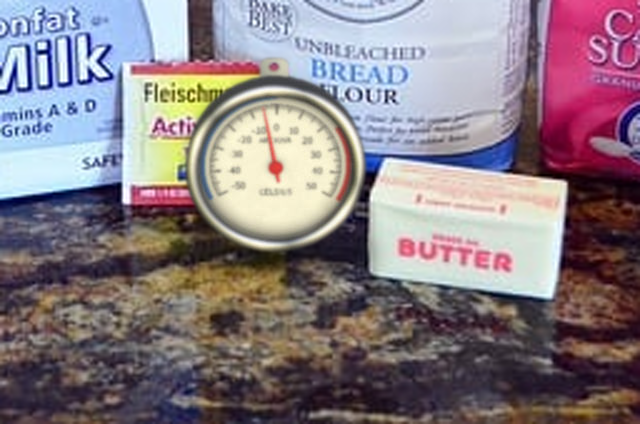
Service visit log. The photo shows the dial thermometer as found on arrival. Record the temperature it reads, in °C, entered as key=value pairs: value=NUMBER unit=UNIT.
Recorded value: value=-5 unit=°C
